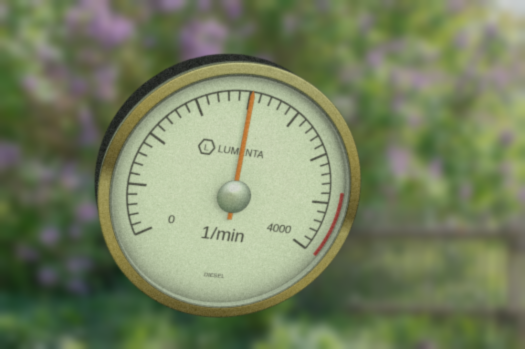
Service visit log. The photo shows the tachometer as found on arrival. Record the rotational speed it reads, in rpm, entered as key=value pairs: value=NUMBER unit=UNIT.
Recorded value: value=2000 unit=rpm
